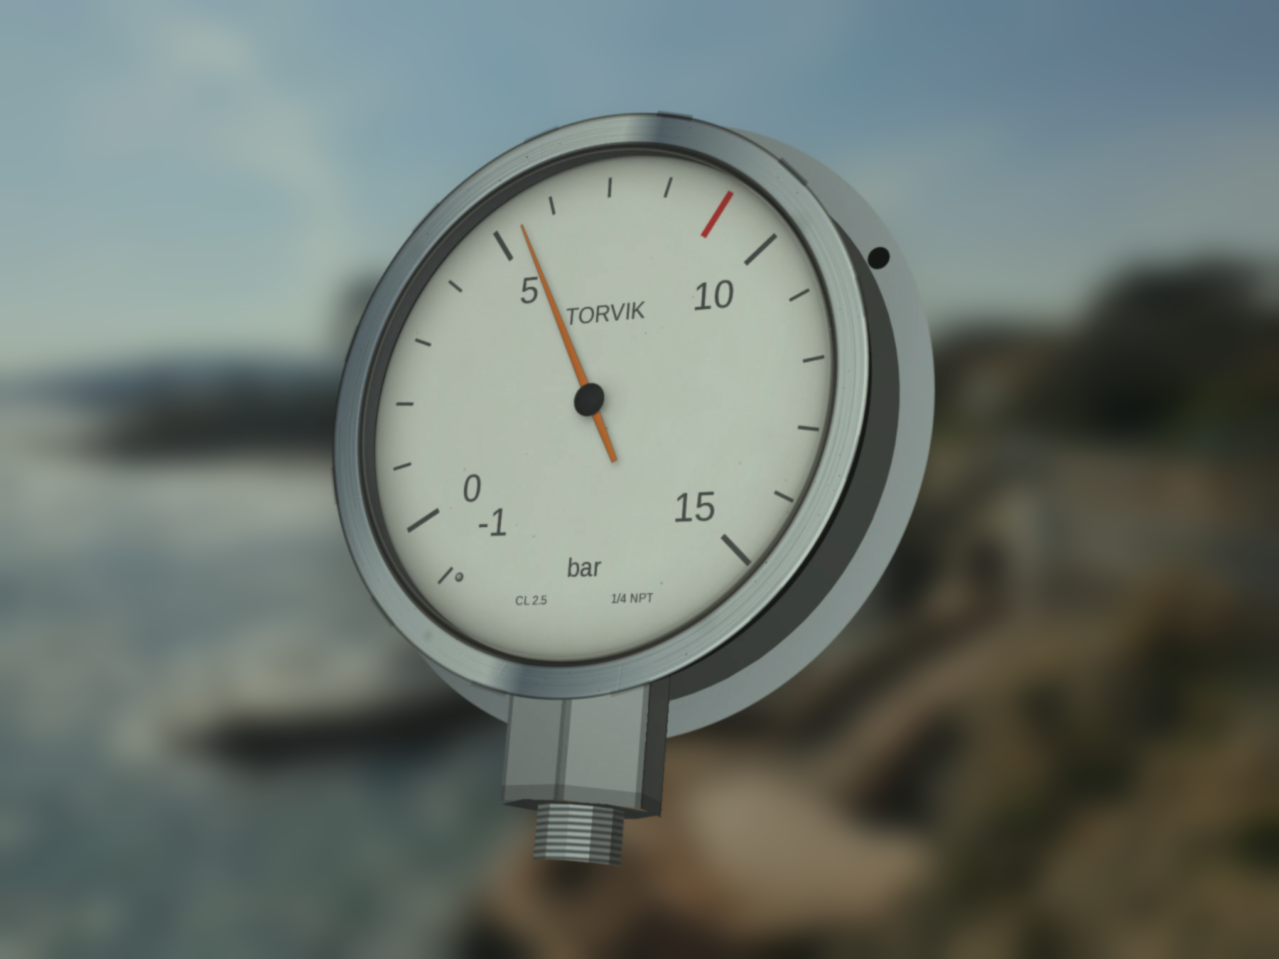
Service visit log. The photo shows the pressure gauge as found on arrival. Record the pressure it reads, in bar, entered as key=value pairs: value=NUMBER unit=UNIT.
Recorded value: value=5.5 unit=bar
